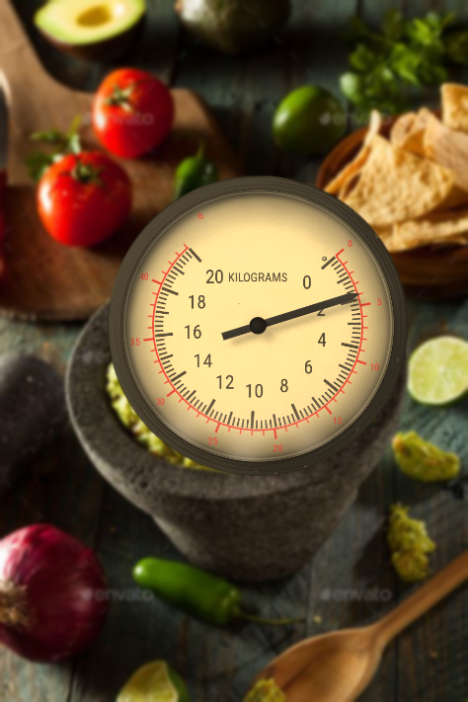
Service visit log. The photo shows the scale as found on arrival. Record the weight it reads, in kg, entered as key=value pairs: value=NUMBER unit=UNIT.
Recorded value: value=1.8 unit=kg
